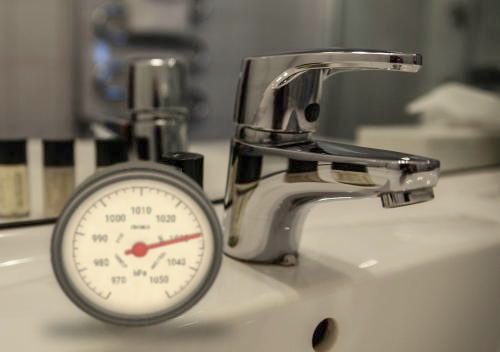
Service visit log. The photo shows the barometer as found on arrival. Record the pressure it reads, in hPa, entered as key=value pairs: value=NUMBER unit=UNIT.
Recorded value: value=1030 unit=hPa
